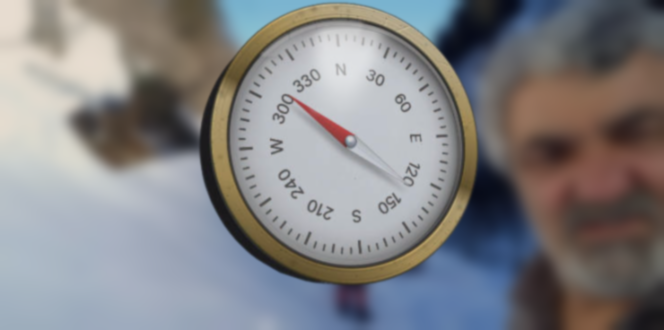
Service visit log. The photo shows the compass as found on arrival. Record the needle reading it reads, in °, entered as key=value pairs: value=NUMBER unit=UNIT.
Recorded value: value=310 unit=°
